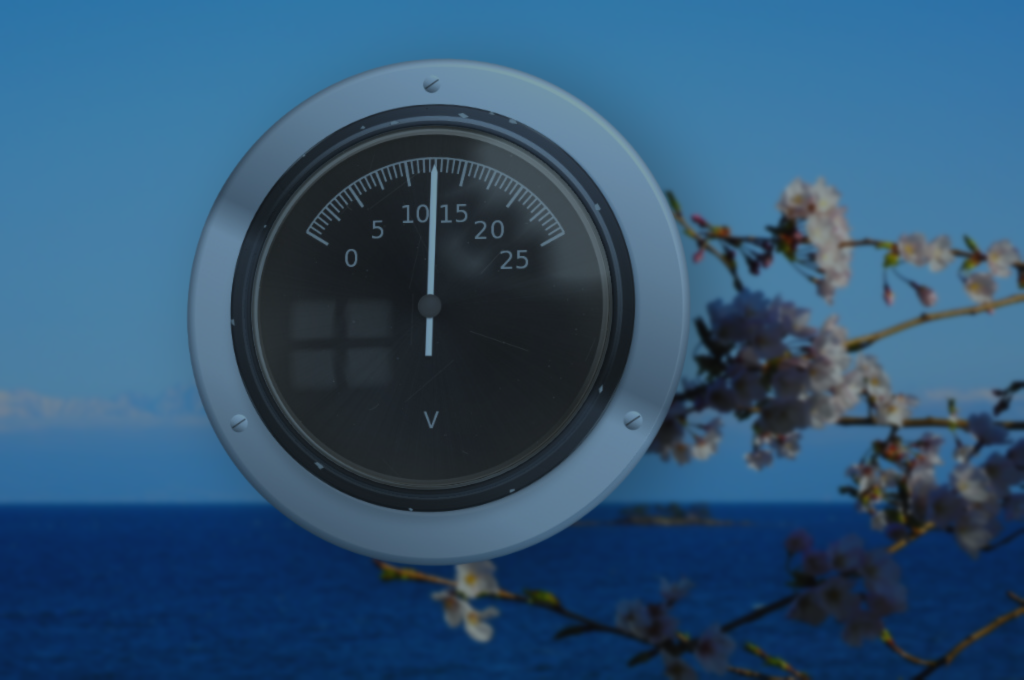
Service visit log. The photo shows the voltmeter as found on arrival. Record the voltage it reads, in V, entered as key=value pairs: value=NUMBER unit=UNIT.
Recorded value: value=12.5 unit=V
